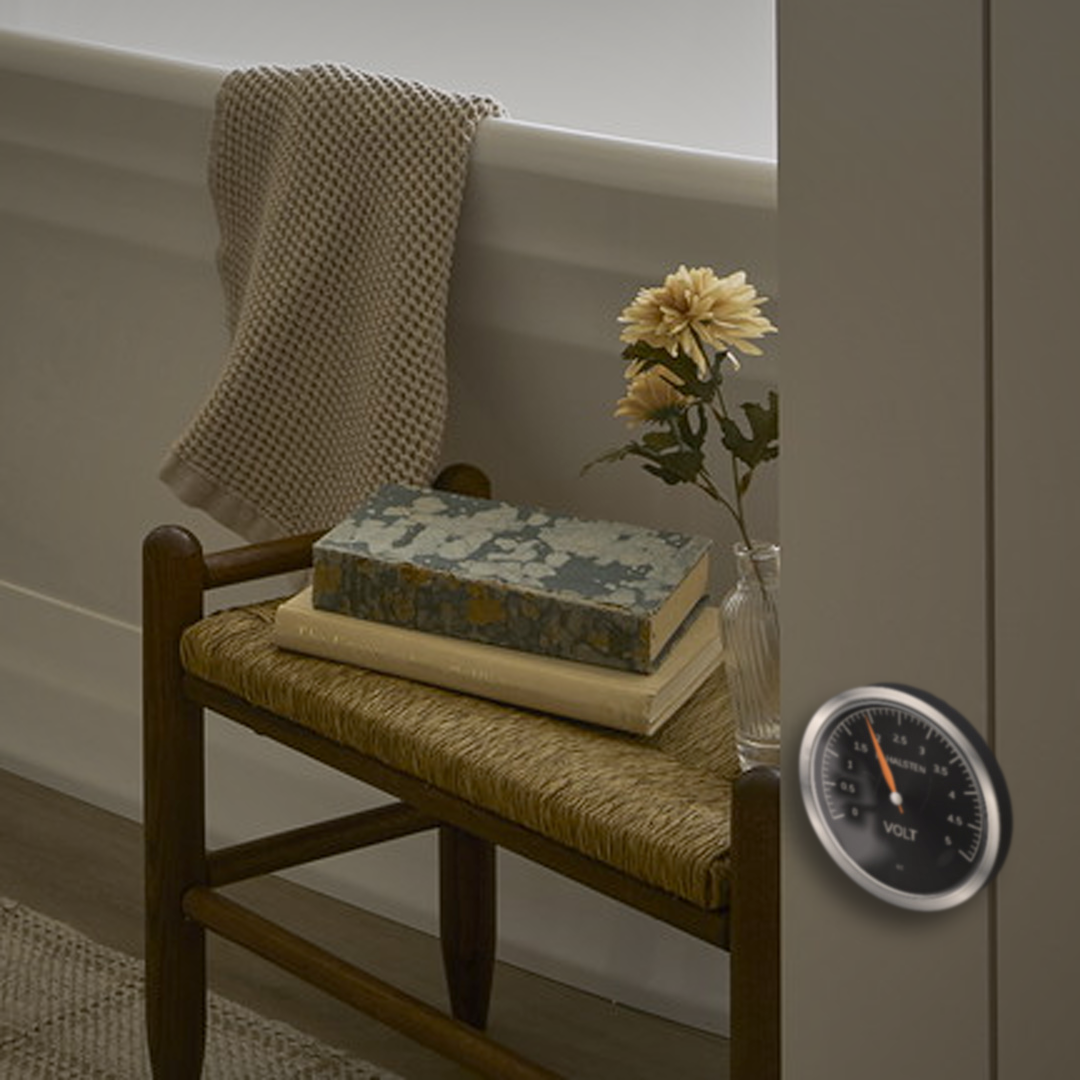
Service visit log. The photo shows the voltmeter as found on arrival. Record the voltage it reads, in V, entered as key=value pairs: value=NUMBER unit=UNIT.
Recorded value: value=2 unit=V
